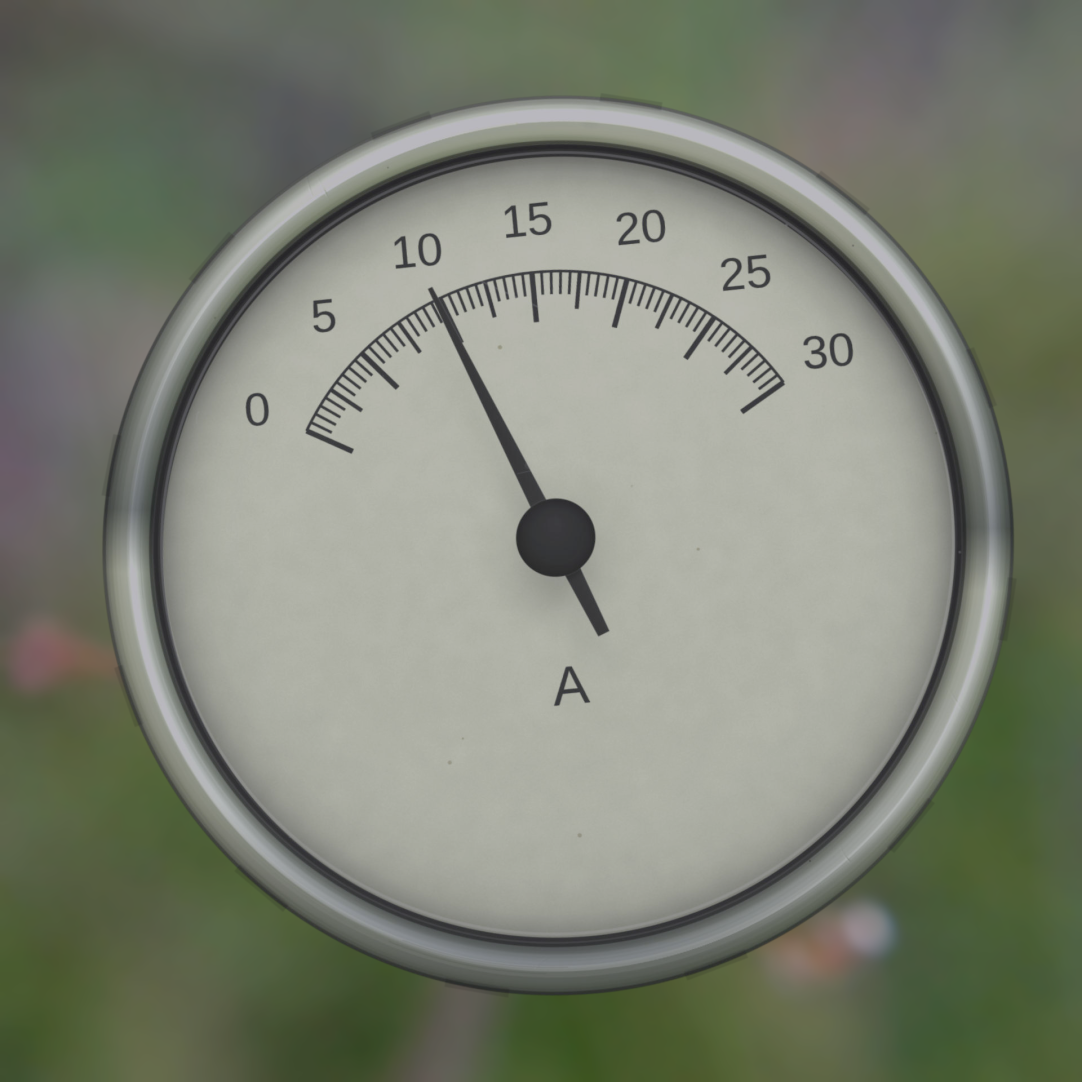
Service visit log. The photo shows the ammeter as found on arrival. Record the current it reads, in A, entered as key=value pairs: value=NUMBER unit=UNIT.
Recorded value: value=9.75 unit=A
